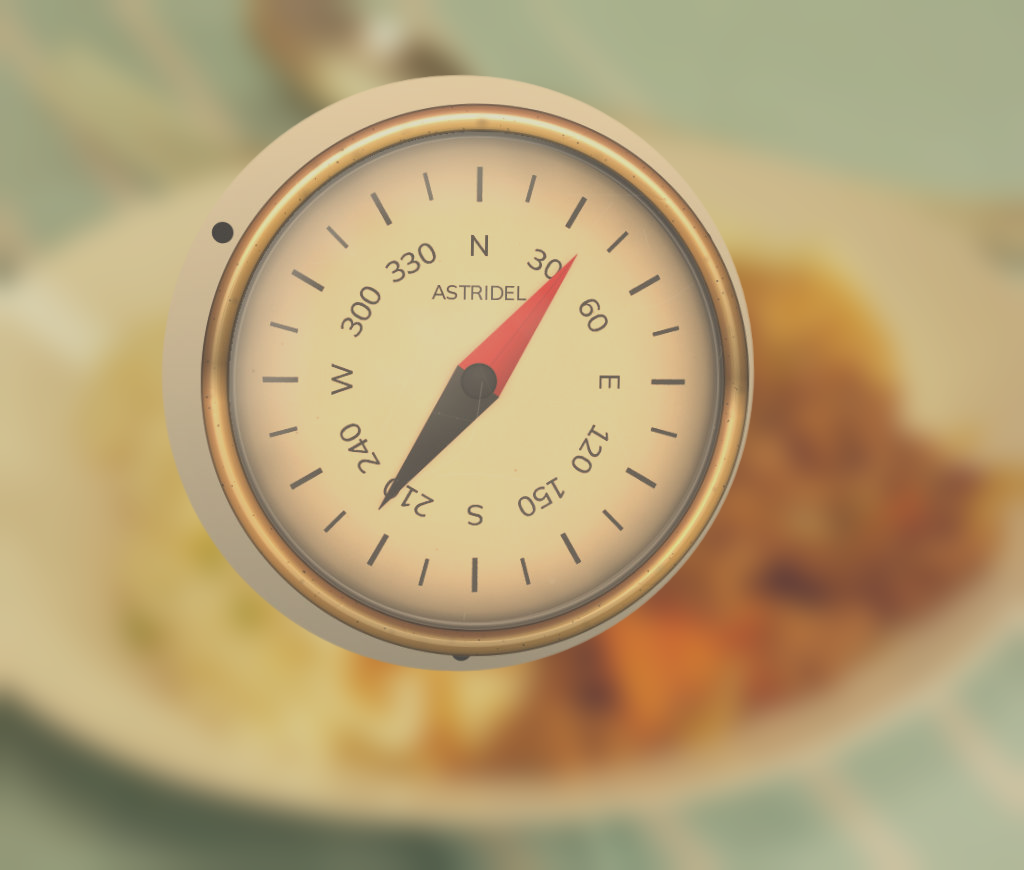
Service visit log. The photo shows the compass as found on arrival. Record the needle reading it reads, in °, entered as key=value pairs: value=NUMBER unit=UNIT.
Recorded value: value=37.5 unit=°
